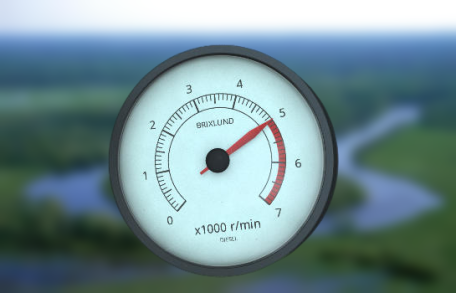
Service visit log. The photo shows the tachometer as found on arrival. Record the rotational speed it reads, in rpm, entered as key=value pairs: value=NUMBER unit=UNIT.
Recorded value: value=5000 unit=rpm
